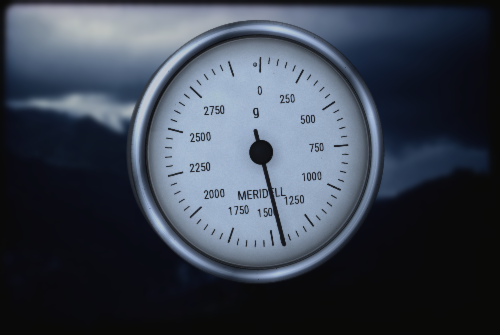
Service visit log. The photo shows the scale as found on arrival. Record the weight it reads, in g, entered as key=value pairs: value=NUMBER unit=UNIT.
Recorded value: value=1450 unit=g
